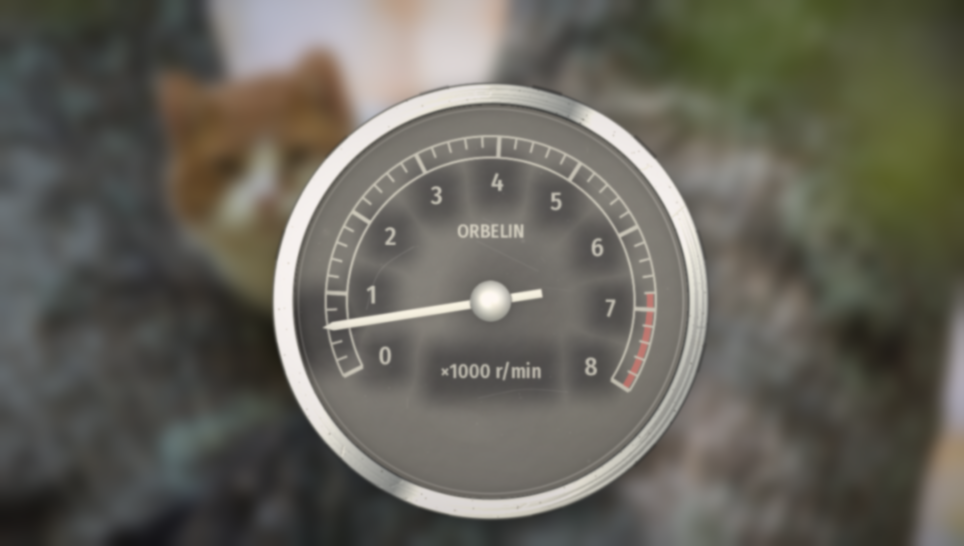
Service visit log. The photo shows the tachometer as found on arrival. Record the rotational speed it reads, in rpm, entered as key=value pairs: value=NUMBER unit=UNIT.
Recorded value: value=600 unit=rpm
